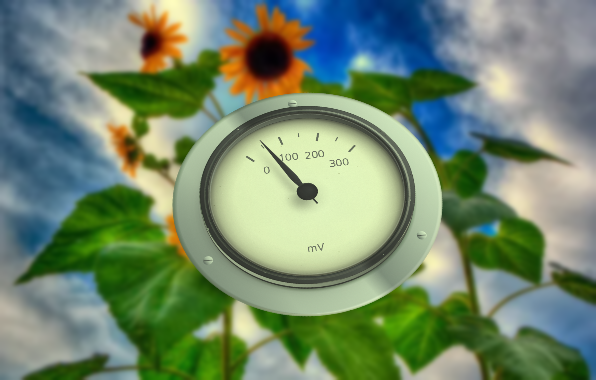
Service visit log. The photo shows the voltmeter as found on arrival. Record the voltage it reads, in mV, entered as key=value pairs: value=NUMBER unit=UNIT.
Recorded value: value=50 unit=mV
